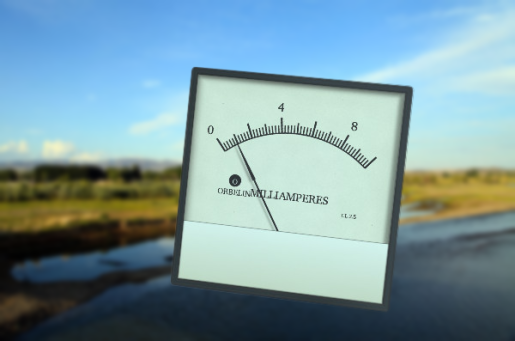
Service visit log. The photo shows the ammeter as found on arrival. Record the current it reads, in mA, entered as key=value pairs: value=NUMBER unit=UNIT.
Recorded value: value=1 unit=mA
